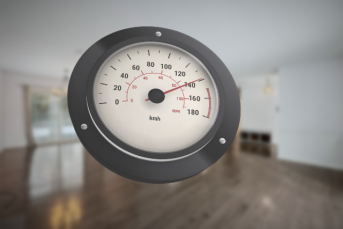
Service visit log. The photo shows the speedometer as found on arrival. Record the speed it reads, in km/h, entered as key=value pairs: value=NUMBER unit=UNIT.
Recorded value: value=140 unit=km/h
